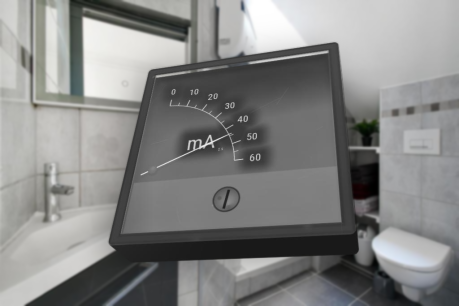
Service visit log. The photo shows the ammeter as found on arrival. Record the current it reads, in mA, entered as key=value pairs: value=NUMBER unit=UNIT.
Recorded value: value=45 unit=mA
